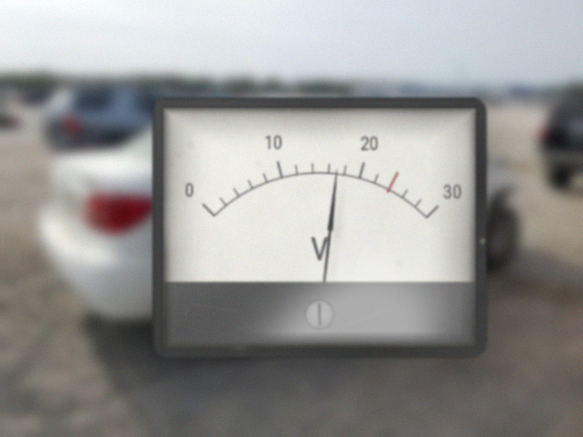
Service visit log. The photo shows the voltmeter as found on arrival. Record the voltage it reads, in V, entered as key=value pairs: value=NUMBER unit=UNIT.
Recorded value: value=17 unit=V
